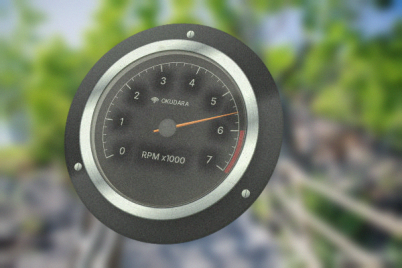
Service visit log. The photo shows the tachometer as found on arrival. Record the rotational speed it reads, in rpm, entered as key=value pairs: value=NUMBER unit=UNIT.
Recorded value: value=5600 unit=rpm
